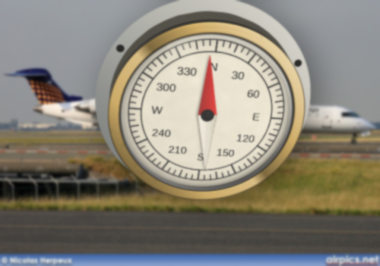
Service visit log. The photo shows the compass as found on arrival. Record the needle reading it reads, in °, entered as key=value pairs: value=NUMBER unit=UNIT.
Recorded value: value=355 unit=°
